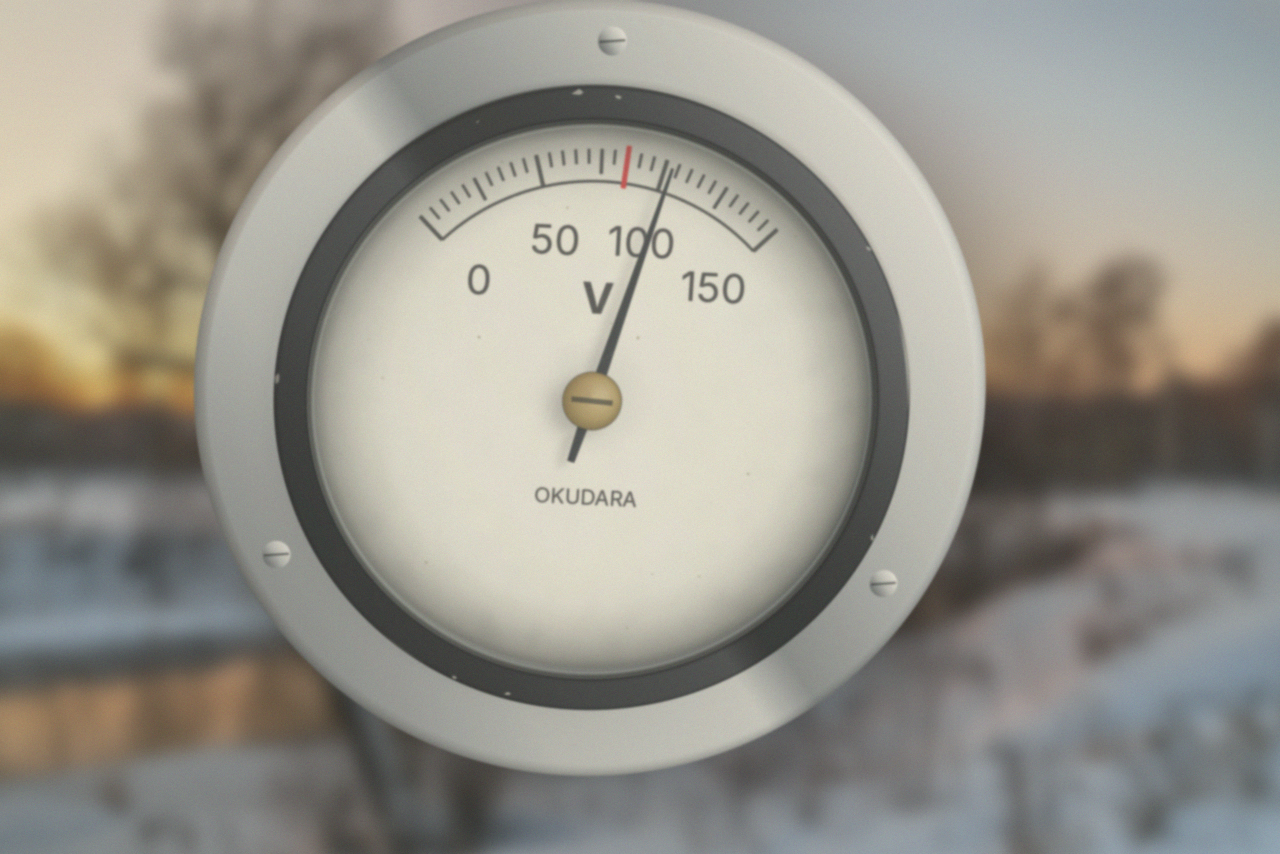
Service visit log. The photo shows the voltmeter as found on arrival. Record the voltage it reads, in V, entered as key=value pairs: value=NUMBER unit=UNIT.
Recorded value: value=102.5 unit=V
